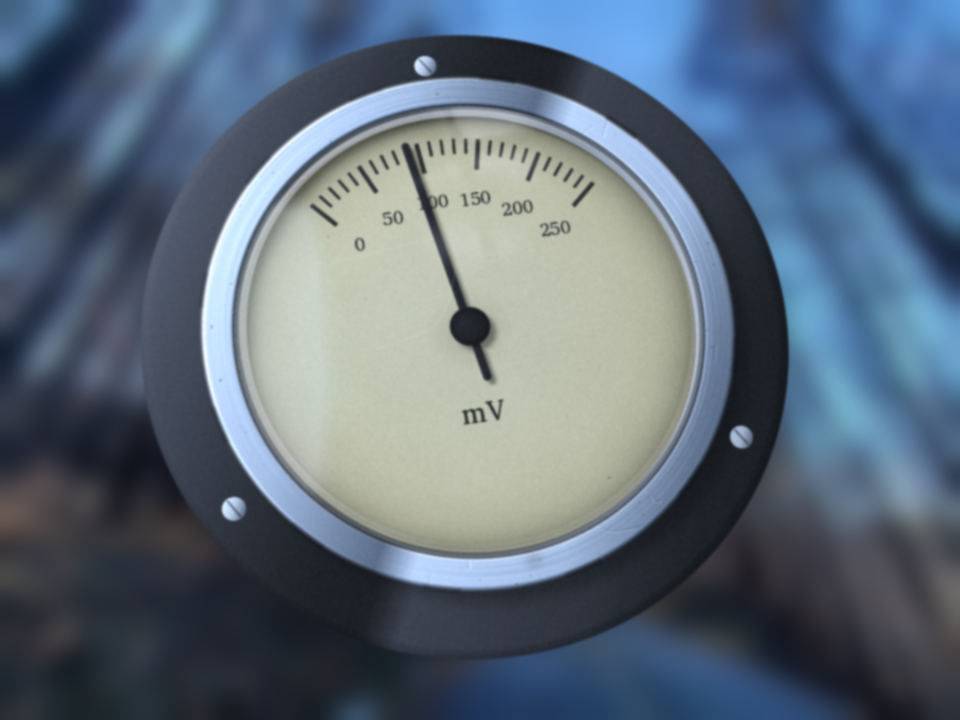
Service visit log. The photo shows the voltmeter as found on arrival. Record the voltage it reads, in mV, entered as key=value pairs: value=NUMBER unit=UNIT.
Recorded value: value=90 unit=mV
